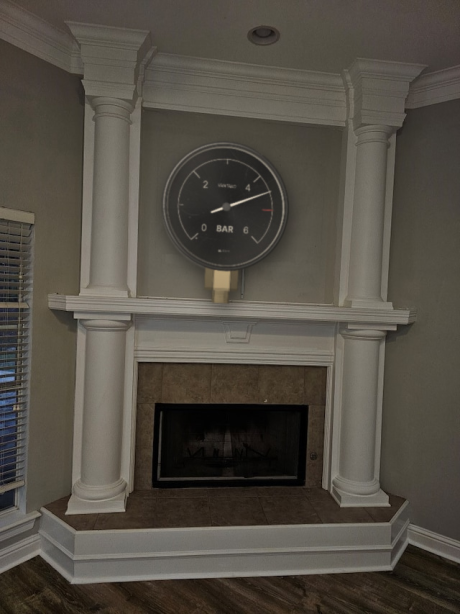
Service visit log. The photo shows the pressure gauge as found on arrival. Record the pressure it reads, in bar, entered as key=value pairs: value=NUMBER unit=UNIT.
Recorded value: value=4.5 unit=bar
